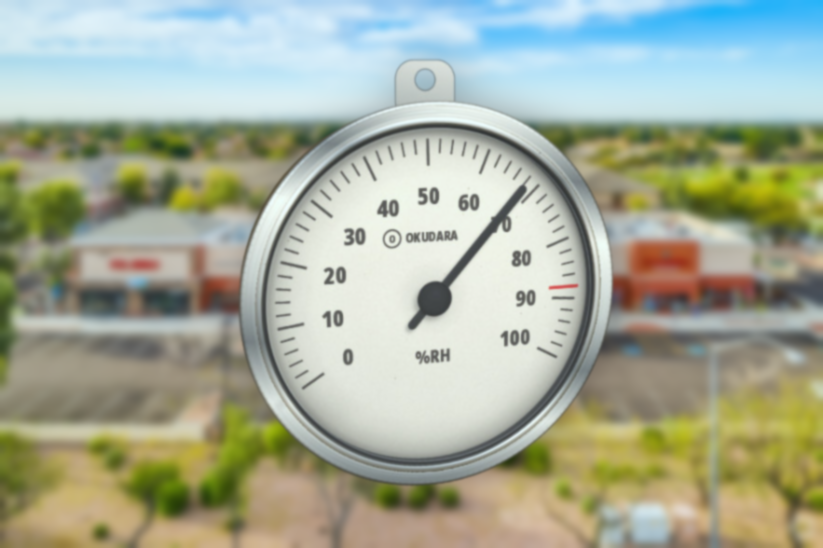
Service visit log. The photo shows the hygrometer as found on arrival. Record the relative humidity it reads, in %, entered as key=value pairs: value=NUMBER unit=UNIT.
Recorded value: value=68 unit=%
